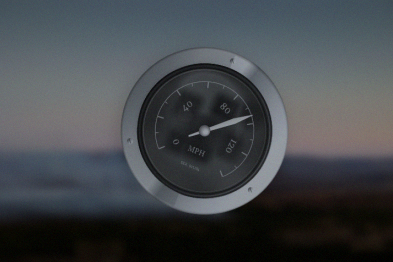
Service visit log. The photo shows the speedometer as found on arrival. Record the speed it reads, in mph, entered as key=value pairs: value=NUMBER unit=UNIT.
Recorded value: value=95 unit=mph
